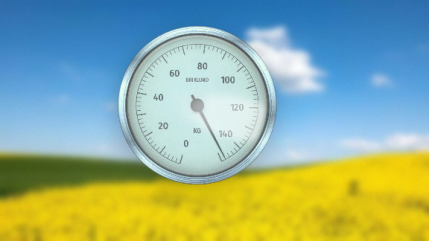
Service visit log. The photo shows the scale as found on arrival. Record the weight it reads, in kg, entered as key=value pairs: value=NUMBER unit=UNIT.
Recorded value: value=148 unit=kg
